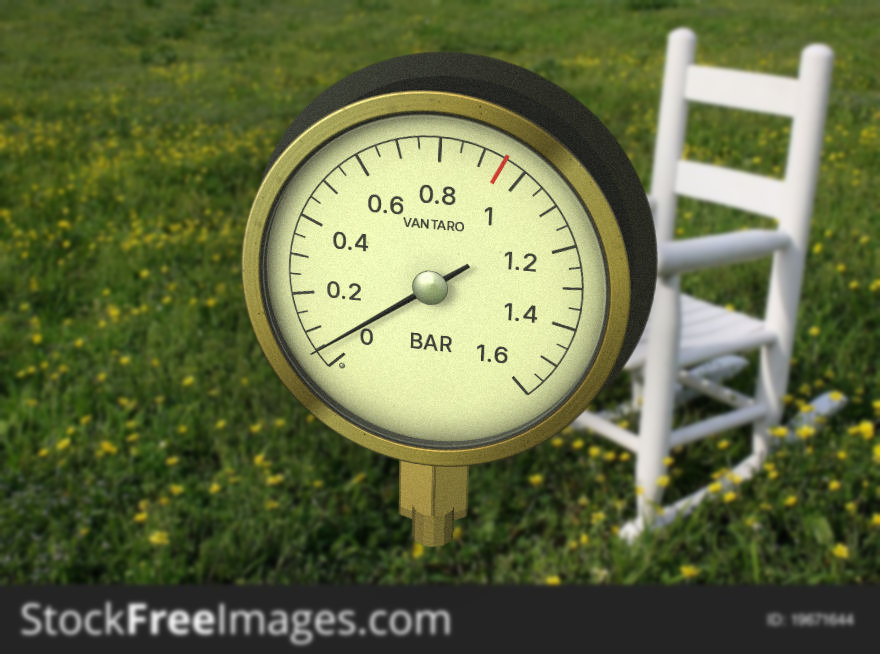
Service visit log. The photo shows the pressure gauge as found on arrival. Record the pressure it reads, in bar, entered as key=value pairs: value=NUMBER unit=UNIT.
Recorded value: value=0.05 unit=bar
